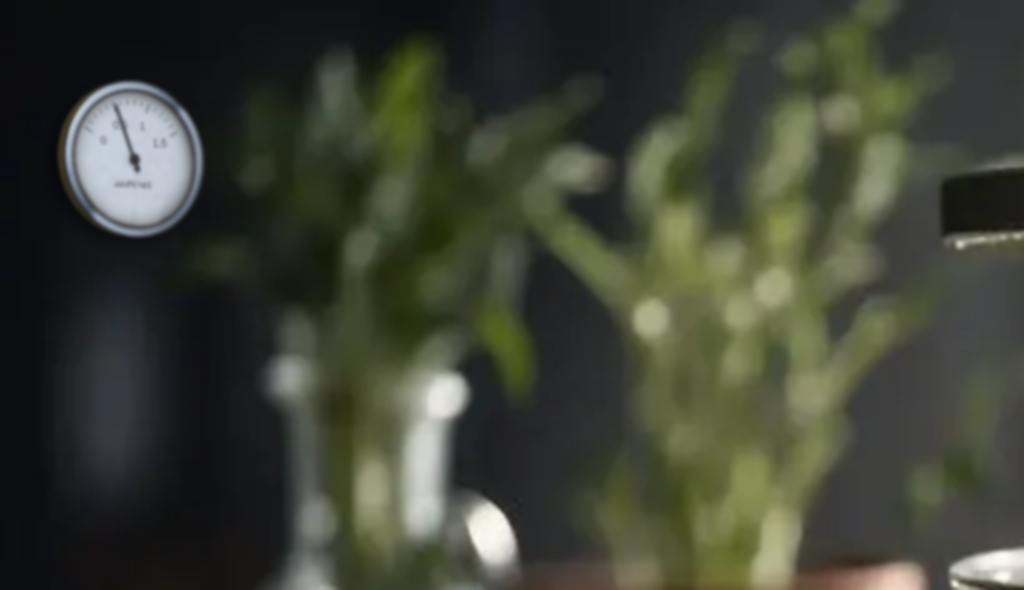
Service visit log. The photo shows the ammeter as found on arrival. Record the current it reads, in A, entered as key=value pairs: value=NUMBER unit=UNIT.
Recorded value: value=0.5 unit=A
